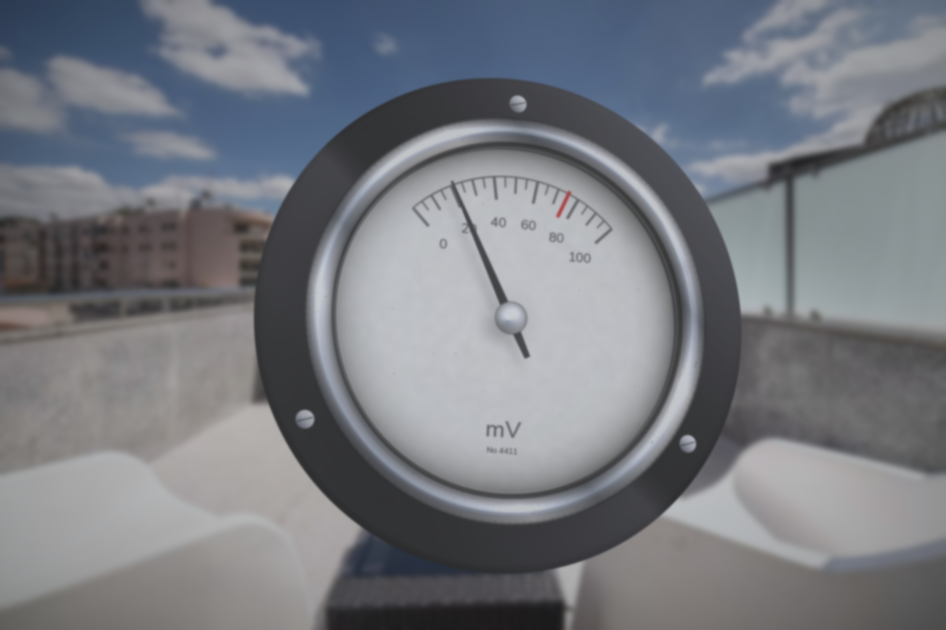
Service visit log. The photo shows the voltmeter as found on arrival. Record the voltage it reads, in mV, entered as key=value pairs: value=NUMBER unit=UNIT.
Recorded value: value=20 unit=mV
